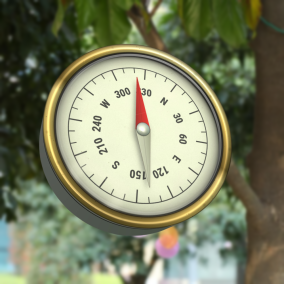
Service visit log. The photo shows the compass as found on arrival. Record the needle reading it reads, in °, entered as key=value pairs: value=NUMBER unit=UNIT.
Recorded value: value=320 unit=°
